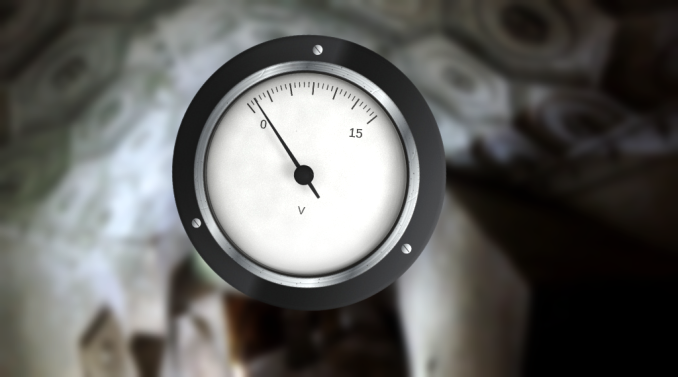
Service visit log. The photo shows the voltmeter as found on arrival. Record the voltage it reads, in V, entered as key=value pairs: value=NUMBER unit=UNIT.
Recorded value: value=1 unit=V
